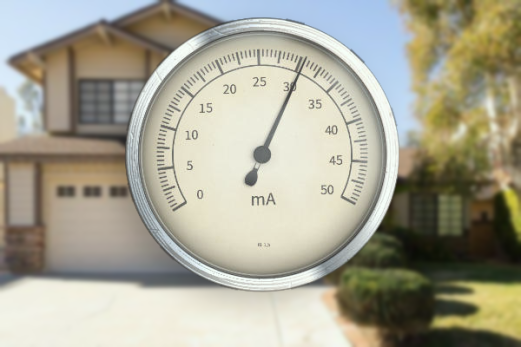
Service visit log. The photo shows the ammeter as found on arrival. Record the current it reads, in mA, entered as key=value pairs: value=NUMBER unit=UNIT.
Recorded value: value=30.5 unit=mA
